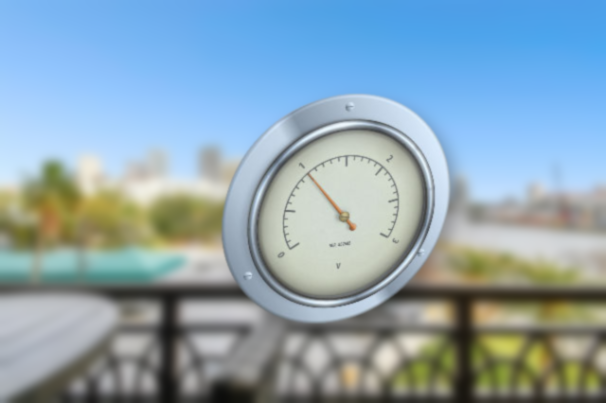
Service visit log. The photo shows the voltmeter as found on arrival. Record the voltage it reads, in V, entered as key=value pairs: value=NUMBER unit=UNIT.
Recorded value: value=1 unit=V
